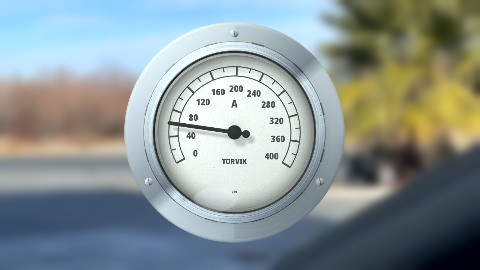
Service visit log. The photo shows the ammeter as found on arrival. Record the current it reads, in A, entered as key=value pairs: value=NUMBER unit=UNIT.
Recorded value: value=60 unit=A
